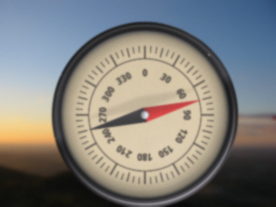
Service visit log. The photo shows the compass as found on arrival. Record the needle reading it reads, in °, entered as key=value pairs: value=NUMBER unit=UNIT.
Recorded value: value=75 unit=°
